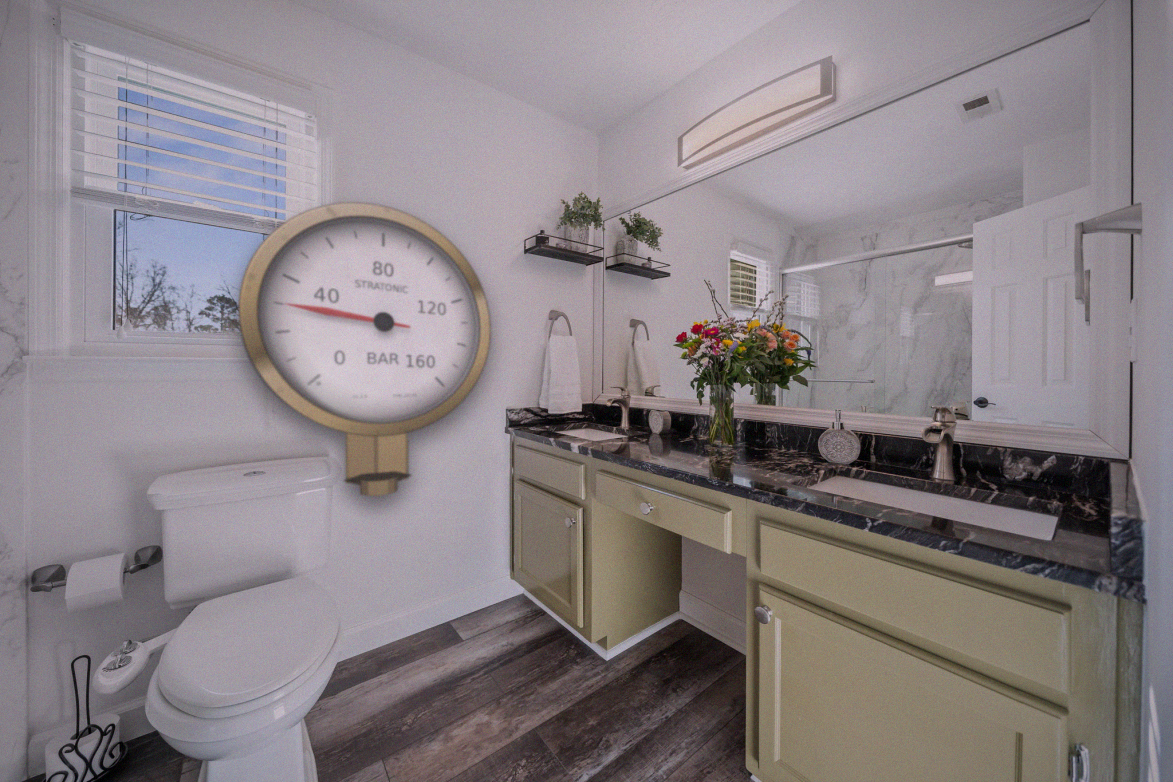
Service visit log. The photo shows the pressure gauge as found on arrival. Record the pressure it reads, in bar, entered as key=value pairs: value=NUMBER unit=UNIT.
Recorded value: value=30 unit=bar
